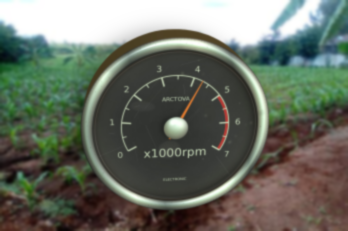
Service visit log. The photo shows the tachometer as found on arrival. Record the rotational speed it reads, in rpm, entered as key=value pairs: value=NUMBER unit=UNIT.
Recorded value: value=4250 unit=rpm
